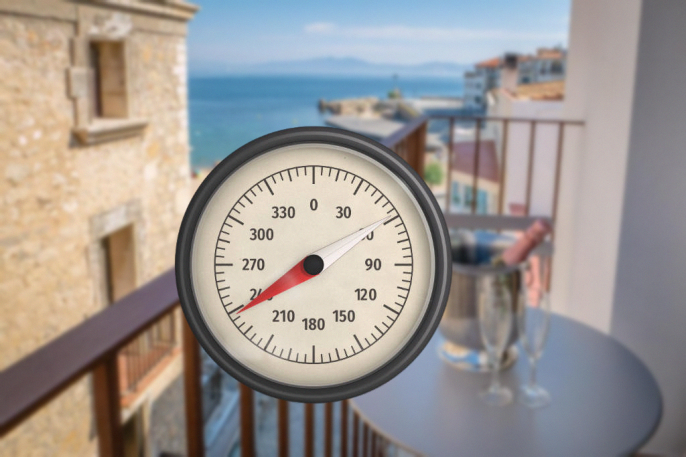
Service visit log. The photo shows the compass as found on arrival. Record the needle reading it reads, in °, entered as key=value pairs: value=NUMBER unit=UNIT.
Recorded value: value=237.5 unit=°
